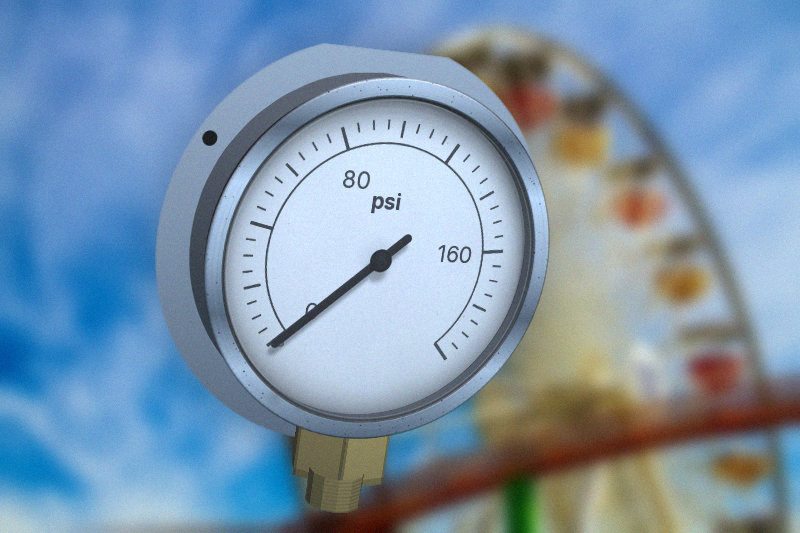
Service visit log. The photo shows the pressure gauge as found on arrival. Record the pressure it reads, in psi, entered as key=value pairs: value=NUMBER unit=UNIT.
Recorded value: value=0 unit=psi
